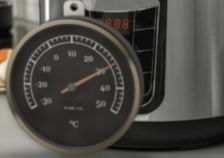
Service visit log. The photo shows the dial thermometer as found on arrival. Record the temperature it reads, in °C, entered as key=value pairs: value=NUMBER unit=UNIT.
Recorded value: value=30 unit=°C
